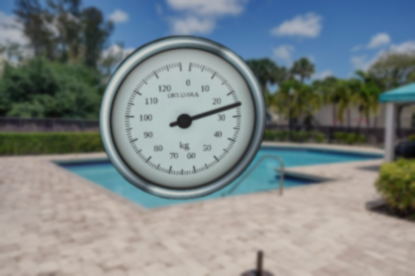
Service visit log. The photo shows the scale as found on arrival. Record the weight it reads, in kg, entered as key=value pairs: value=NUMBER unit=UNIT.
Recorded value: value=25 unit=kg
